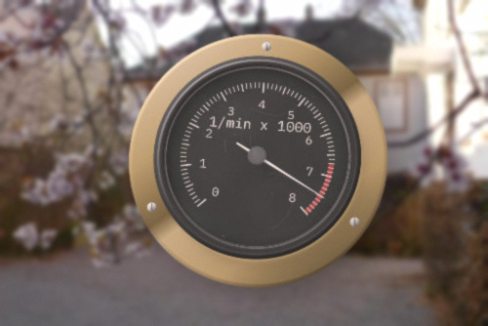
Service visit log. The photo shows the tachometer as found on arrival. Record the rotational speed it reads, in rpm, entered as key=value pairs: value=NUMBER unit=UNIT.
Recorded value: value=7500 unit=rpm
